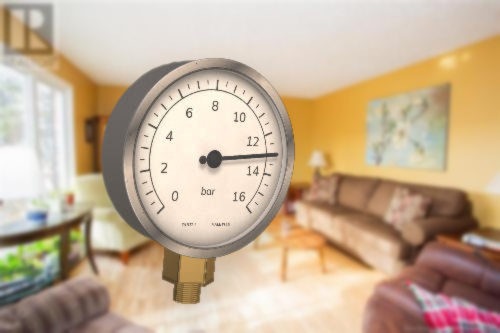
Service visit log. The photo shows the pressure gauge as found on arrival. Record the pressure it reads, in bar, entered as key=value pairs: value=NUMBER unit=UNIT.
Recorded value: value=13 unit=bar
